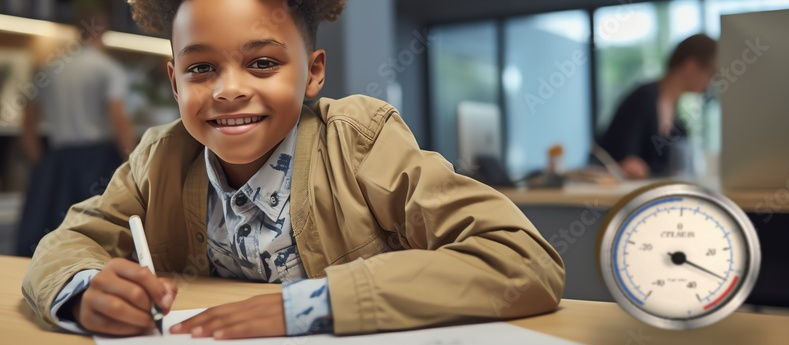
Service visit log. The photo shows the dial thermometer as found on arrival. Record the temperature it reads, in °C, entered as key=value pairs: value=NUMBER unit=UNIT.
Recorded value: value=30 unit=°C
